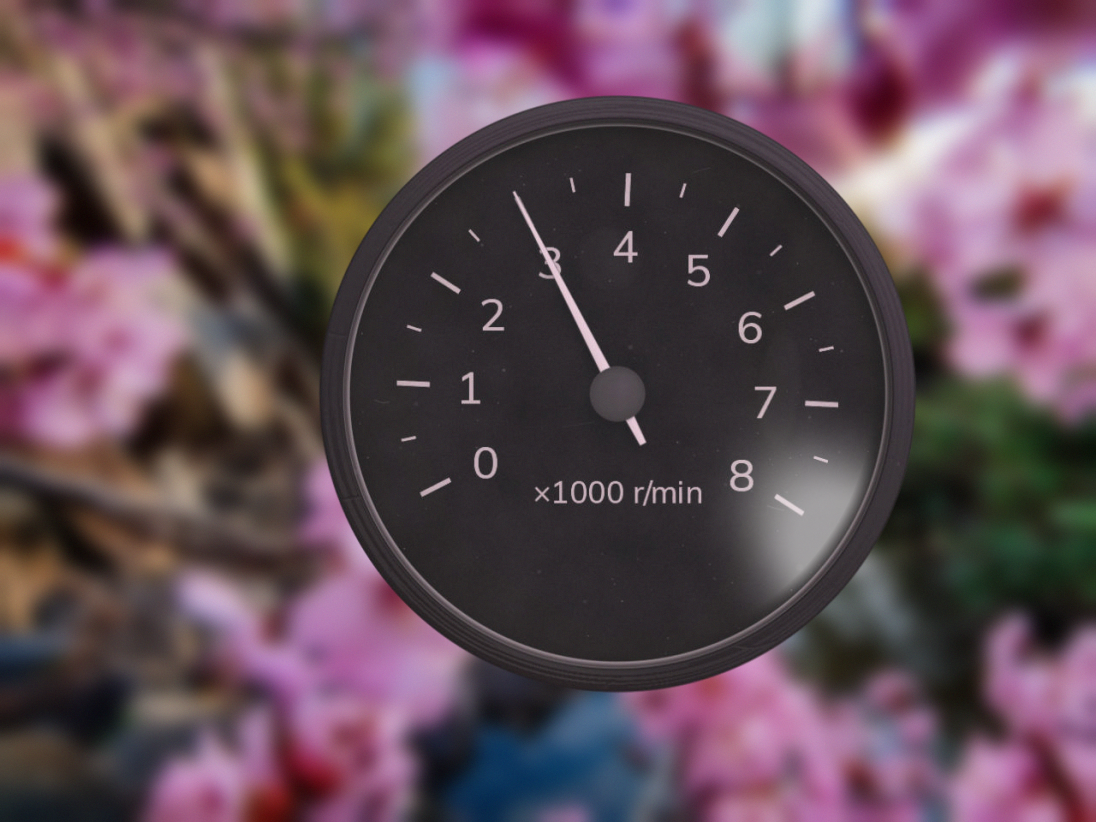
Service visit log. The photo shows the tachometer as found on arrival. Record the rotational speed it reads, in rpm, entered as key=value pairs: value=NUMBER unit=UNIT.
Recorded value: value=3000 unit=rpm
